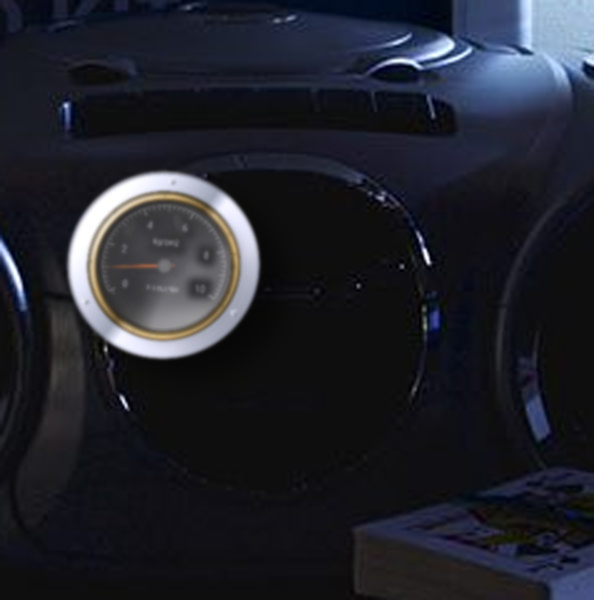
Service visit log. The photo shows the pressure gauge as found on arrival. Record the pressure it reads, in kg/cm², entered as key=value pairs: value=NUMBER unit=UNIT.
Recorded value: value=1 unit=kg/cm²
